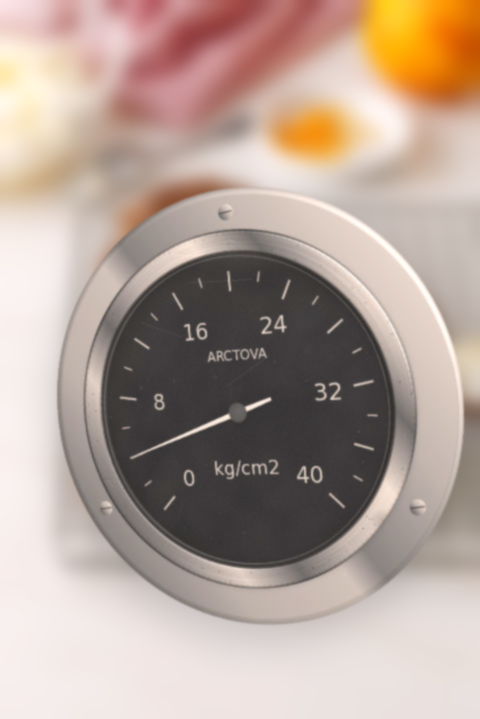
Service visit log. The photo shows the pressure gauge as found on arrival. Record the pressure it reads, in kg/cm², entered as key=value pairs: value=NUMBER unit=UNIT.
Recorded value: value=4 unit=kg/cm²
